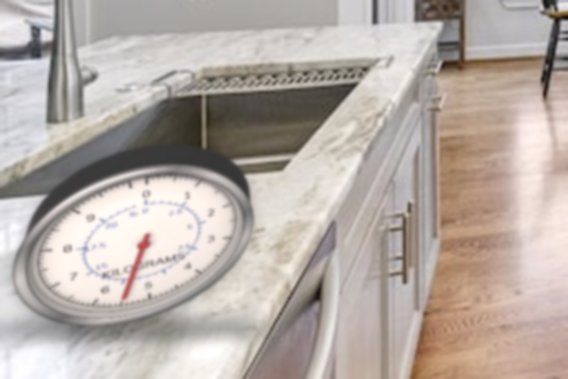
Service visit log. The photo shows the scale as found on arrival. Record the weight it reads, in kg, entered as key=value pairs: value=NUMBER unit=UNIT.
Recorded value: value=5.5 unit=kg
